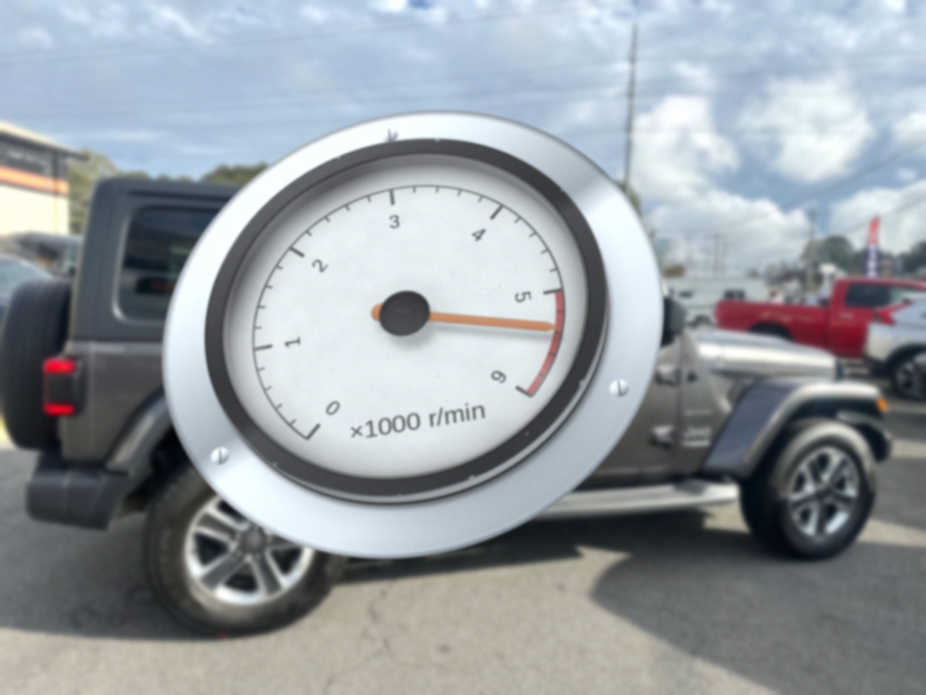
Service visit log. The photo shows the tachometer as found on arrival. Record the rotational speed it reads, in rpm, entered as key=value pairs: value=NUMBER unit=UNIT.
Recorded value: value=5400 unit=rpm
